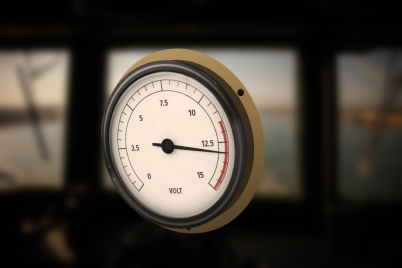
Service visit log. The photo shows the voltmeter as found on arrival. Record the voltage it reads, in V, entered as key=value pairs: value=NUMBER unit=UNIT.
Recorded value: value=13 unit=V
